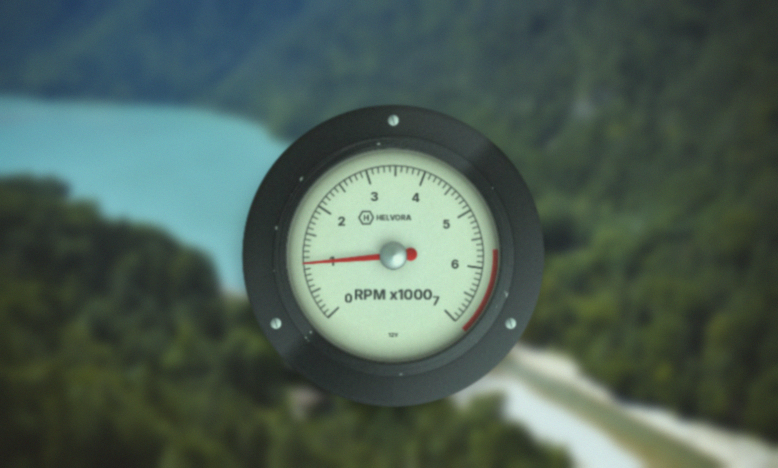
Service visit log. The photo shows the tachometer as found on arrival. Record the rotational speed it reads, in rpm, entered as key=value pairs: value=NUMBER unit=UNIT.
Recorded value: value=1000 unit=rpm
